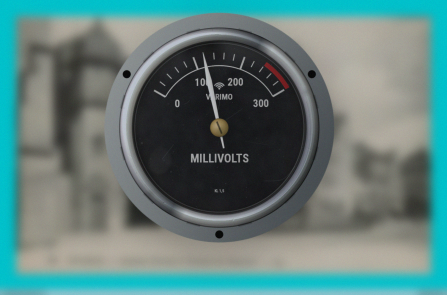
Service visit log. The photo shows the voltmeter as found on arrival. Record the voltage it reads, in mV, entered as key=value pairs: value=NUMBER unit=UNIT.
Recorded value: value=120 unit=mV
